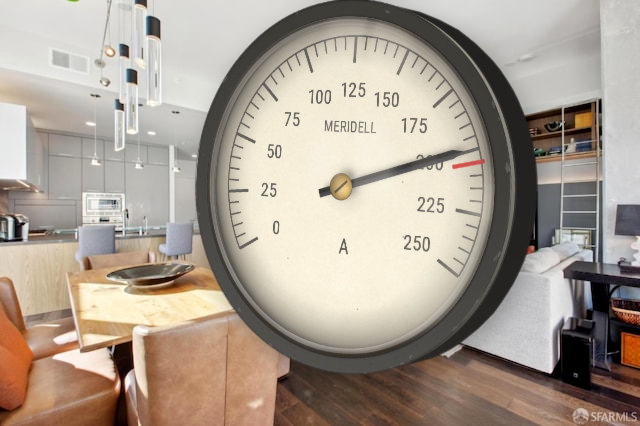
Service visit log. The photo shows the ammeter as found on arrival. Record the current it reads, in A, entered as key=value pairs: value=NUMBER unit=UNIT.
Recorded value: value=200 unit=A
